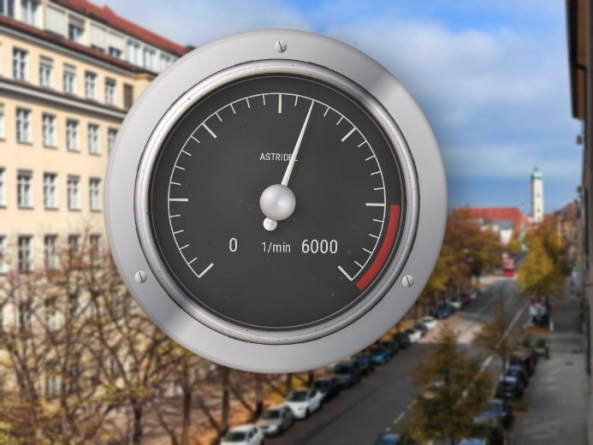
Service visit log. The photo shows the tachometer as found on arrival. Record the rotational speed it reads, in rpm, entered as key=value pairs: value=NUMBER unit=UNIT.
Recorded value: value=3400 unit=rpm
